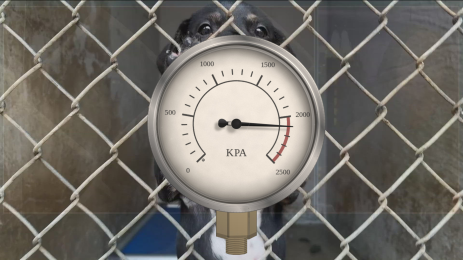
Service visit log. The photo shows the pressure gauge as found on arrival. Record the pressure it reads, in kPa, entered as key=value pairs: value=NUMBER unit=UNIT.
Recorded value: value=2100 unit=kPa
